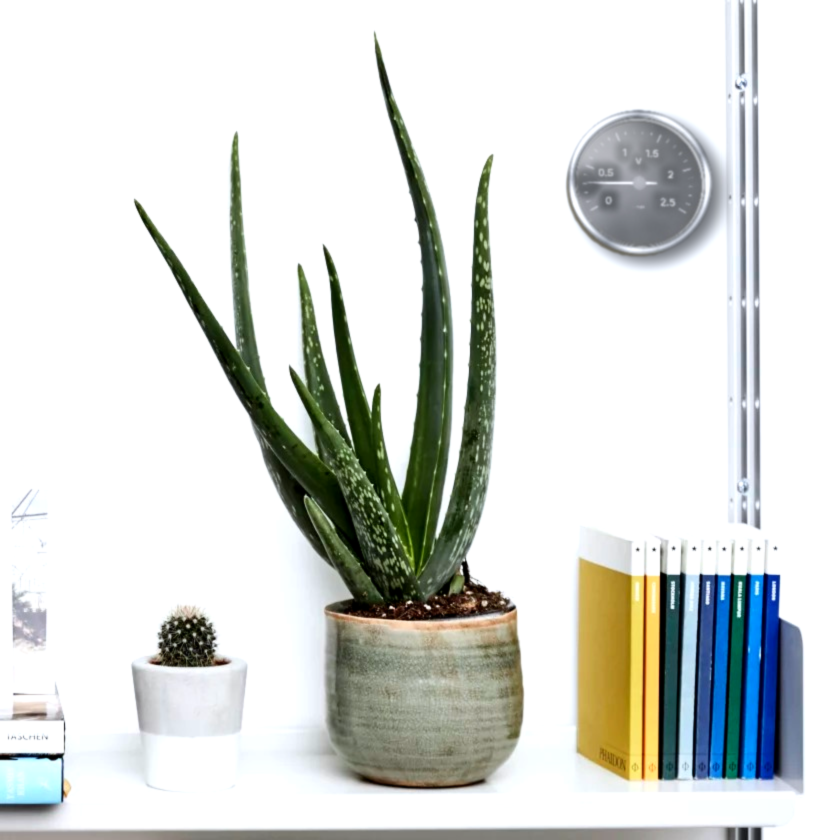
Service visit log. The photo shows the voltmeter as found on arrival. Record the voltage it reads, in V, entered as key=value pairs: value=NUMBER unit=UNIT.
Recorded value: value=0.3 unit=V
